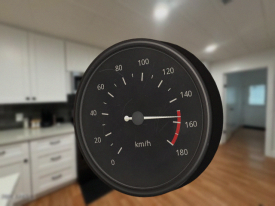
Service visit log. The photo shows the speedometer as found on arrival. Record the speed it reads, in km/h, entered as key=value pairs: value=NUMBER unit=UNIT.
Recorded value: value=155 unit=km/h
